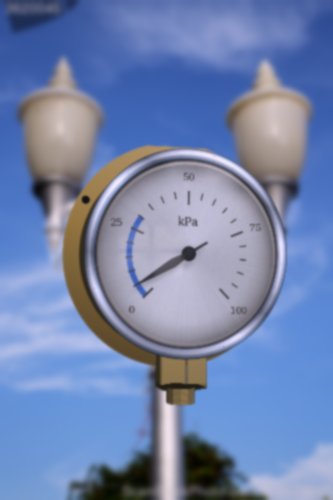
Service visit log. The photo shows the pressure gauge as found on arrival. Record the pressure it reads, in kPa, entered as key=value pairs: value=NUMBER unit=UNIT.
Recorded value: value=5 unit=kPa
